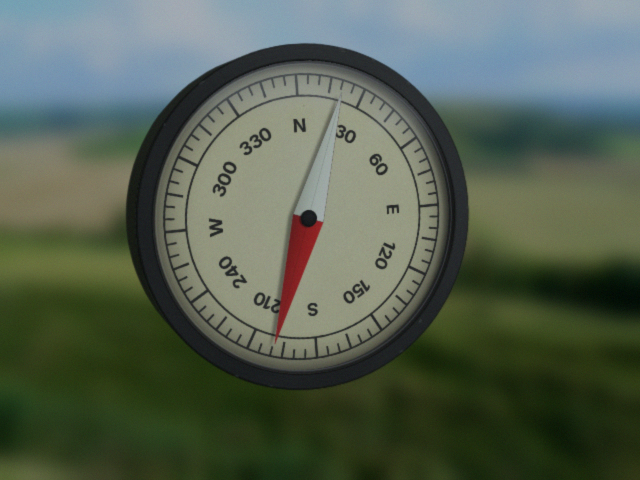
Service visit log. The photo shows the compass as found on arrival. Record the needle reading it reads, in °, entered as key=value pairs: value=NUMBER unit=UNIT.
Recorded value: value=200 unit=°
